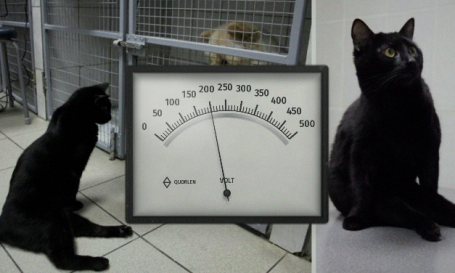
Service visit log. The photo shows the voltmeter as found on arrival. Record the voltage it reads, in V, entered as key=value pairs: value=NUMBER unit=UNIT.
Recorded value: value=200 unit=V
